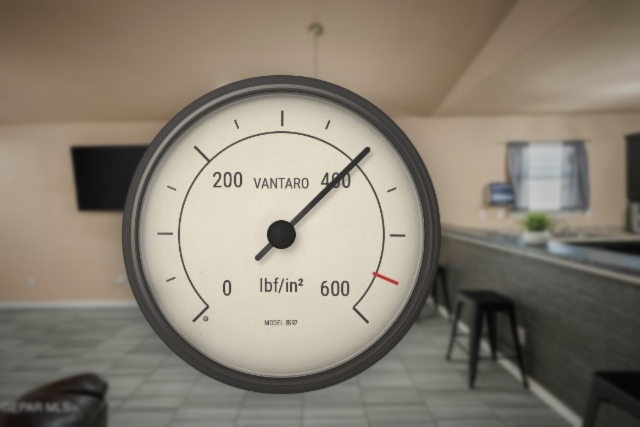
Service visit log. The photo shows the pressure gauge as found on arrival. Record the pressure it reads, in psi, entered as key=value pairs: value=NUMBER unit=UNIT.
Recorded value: value=400 unit=psi
